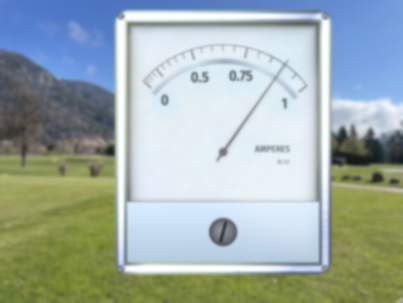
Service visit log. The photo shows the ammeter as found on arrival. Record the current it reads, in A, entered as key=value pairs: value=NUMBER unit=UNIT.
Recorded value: value=0.9 unit=A
